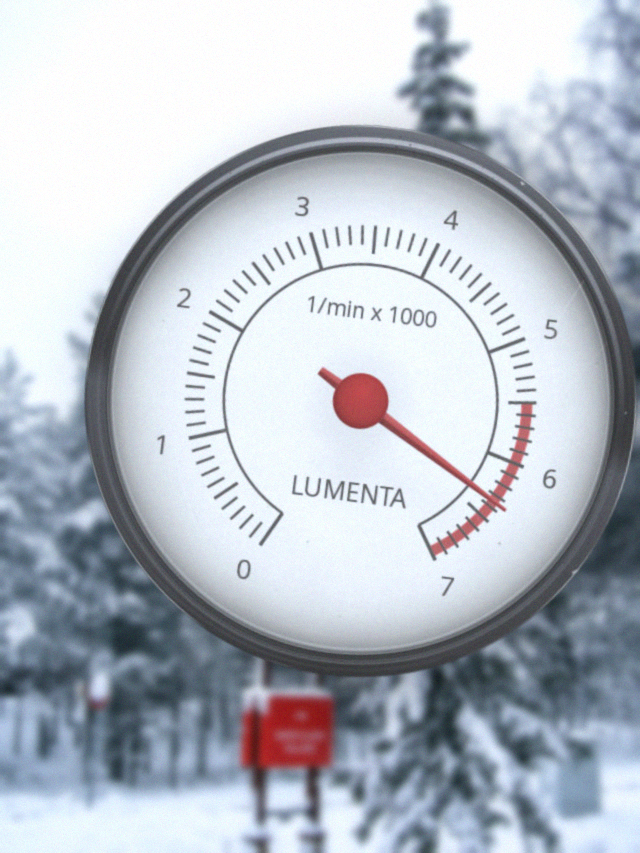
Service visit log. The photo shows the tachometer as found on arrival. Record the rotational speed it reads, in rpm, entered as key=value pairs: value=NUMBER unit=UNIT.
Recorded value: value=6350 unit=rpm
